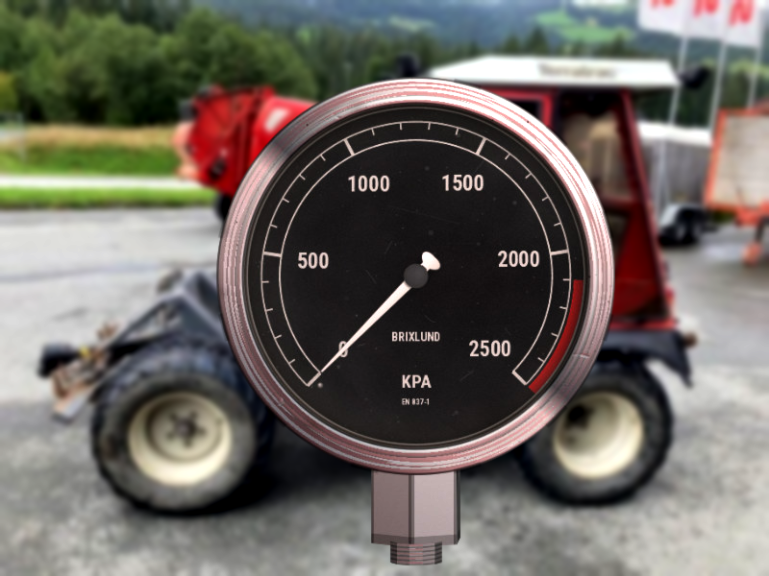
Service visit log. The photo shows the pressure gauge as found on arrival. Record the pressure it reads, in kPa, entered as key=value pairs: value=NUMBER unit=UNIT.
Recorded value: value=0 unit=kPa
